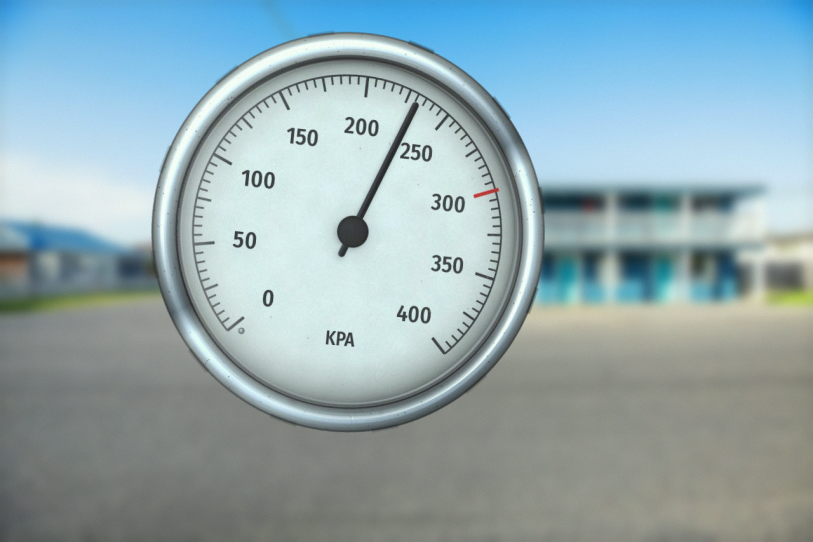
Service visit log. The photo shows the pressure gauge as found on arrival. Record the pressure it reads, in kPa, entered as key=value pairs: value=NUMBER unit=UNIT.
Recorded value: value=230 unit=kPa
